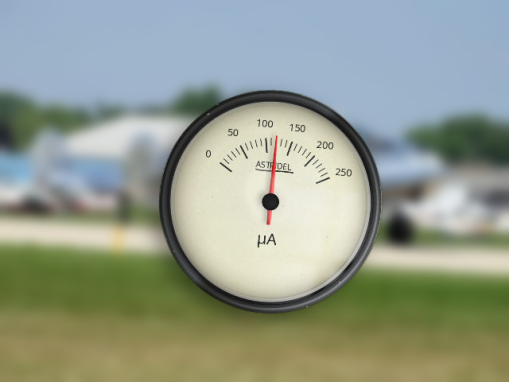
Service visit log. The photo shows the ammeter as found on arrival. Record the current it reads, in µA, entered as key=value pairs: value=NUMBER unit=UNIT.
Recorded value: value=120 unit=µA
